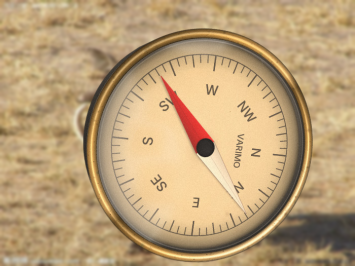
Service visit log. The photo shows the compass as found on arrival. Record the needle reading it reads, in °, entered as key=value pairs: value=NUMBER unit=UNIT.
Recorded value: value=230 unit=°
